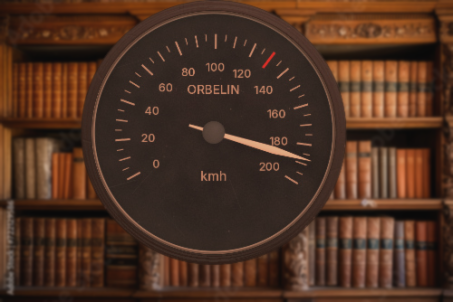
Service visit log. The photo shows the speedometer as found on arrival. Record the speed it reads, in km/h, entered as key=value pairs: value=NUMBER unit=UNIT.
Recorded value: value=187.5 unit=km/h
